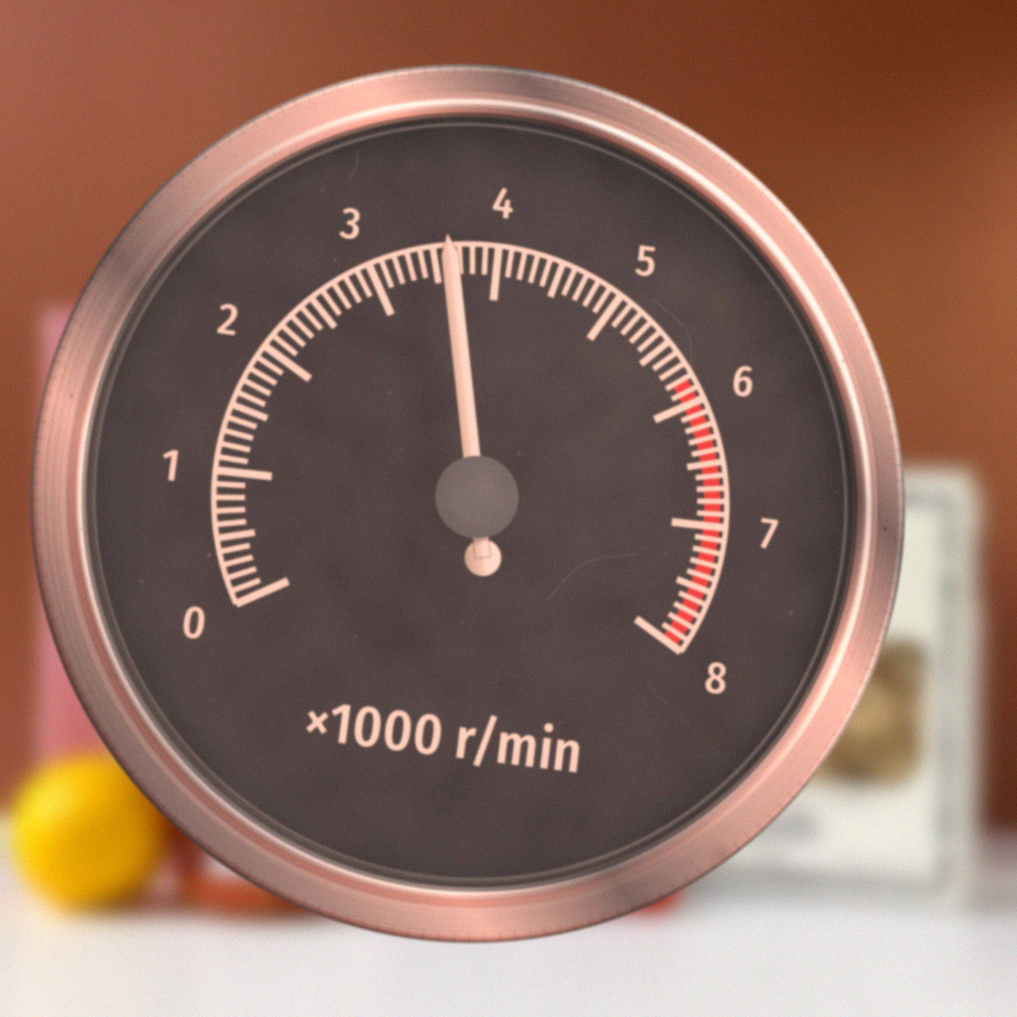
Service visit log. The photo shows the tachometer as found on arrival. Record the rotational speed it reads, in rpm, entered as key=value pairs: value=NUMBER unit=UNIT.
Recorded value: value=3600 unit=rpm
